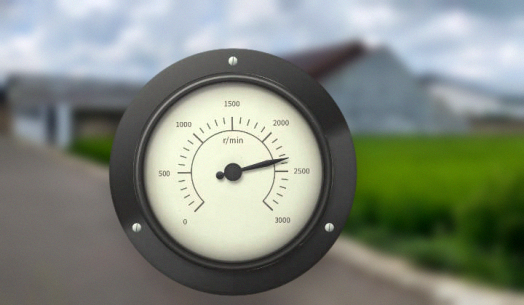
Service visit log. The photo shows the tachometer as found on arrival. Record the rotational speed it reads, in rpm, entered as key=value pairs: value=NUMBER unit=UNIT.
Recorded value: value=2350 unit=rpm
